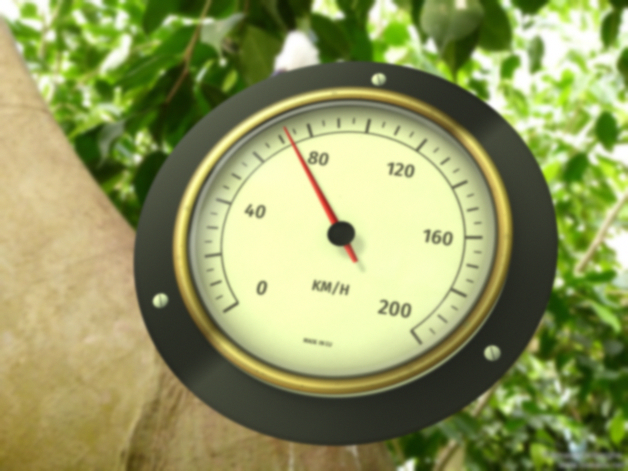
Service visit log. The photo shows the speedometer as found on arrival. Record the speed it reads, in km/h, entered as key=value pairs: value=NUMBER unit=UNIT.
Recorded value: value=72.5 unit=km/h
